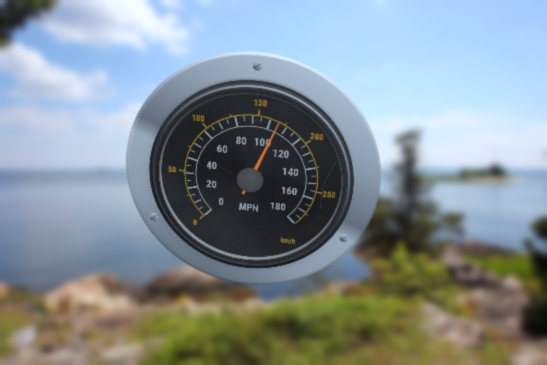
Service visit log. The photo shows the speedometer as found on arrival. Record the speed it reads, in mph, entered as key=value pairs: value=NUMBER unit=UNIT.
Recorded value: value=105 unit=mph
